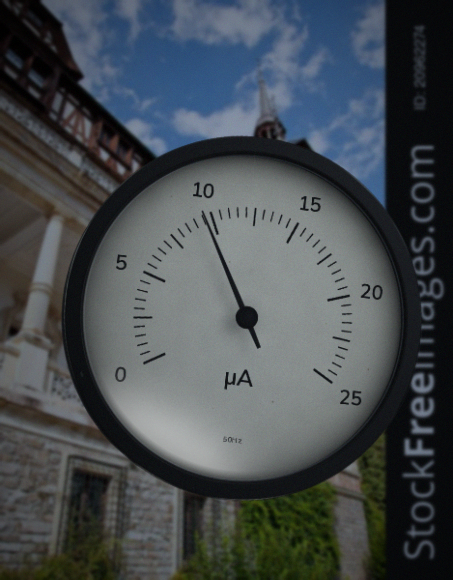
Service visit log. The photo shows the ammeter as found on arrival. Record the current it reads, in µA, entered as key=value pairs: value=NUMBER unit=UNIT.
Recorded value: value=9.5 unit=µA
